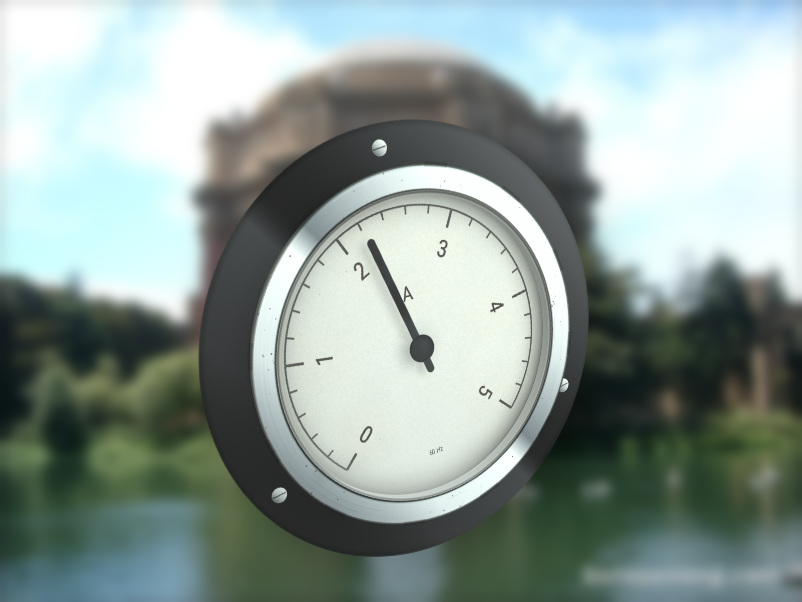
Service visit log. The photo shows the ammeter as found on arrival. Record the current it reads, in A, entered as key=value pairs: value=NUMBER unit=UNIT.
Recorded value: value=2.2 unit=A
